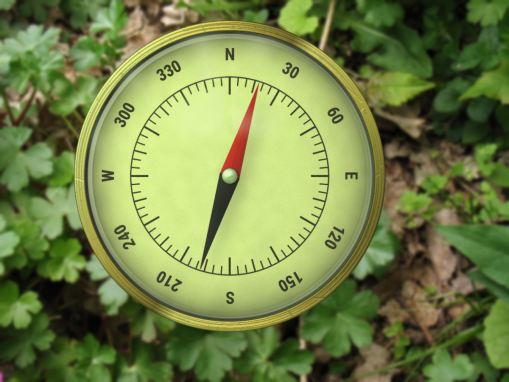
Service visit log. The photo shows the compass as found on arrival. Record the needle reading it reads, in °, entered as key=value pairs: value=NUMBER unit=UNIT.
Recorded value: value=17.5 unit=°
